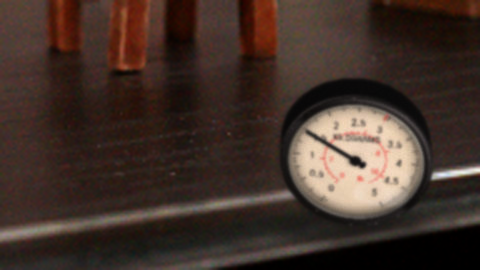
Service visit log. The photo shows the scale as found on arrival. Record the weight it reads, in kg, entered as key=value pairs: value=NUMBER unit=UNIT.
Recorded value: value=1.5 unit=kg
